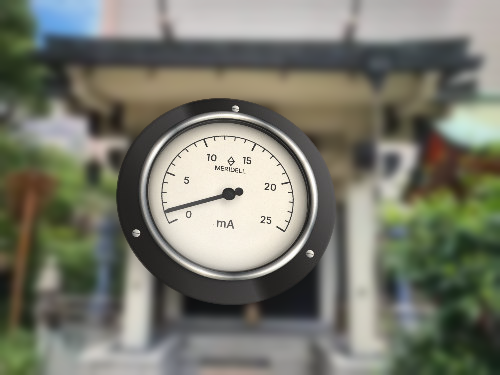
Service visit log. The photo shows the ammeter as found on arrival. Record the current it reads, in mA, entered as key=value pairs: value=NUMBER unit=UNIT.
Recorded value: value=1 unit=mA
